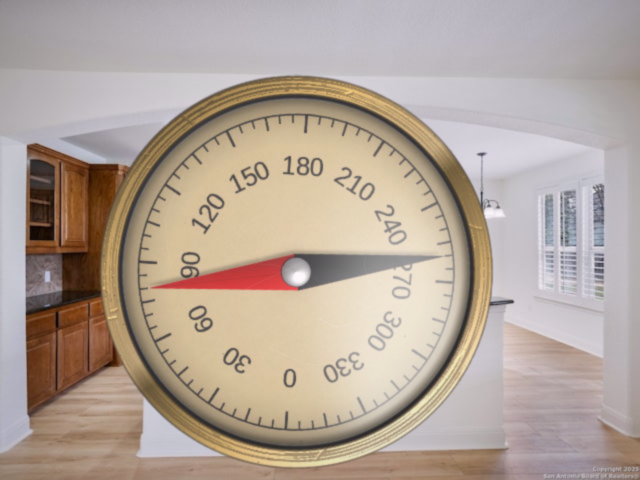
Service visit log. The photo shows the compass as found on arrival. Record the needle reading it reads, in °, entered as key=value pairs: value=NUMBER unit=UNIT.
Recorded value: value=80 unit=°
